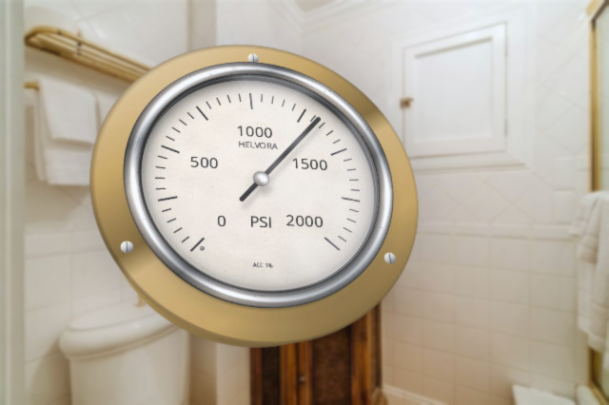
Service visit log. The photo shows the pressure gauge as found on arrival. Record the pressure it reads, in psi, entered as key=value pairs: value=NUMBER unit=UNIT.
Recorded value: value=1325 unit=psi
